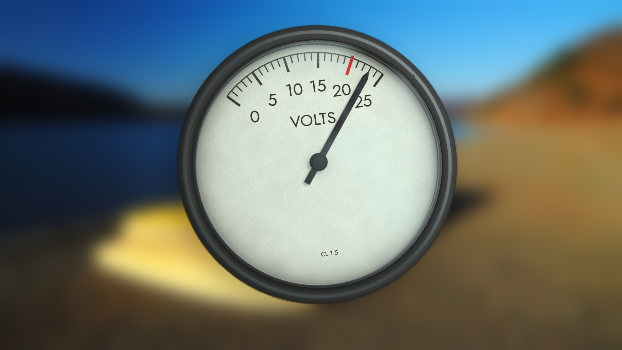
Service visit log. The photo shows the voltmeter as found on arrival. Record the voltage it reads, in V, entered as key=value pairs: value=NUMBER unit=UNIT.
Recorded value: value=23 unit=V
